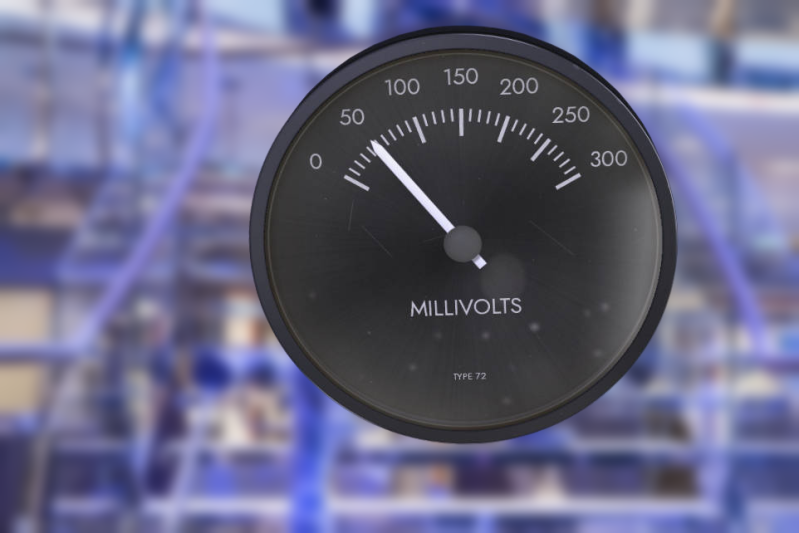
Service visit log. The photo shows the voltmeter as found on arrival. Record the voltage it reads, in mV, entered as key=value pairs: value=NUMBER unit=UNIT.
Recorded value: value=50 unit=mV
